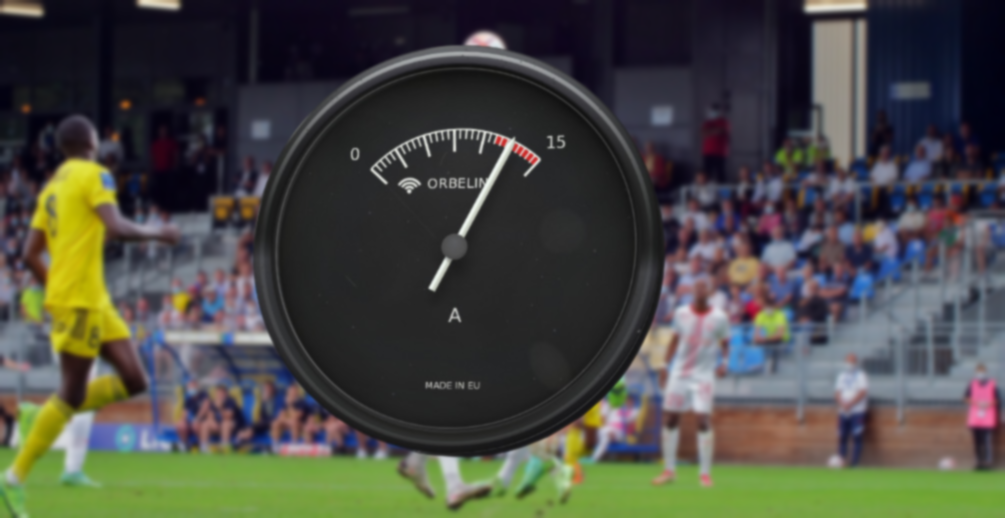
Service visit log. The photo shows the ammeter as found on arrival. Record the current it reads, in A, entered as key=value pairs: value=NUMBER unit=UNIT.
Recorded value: value=12.5 unit=A
